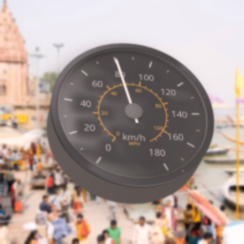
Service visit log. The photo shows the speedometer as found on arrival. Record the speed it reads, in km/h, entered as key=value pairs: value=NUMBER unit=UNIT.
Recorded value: value=80 unit=km/h
